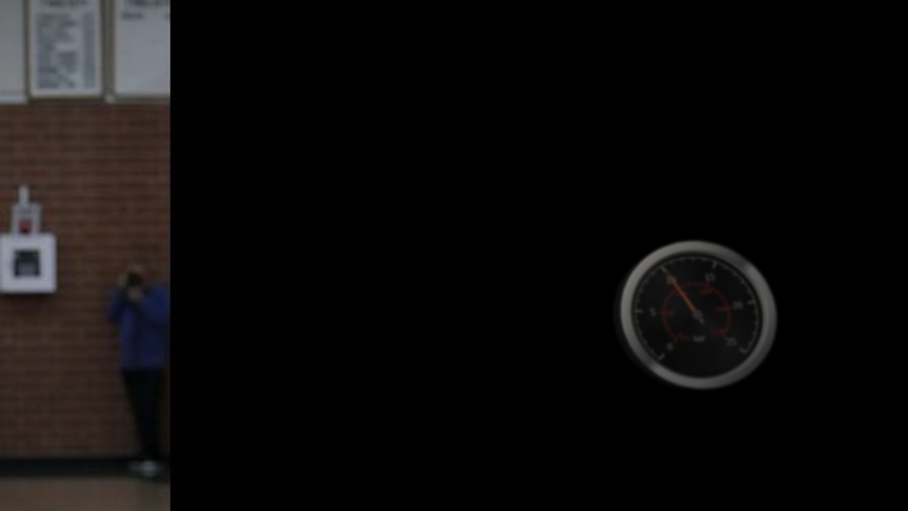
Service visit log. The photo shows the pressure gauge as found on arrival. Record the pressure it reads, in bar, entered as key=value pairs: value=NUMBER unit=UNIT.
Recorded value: value=10 unit=bar
